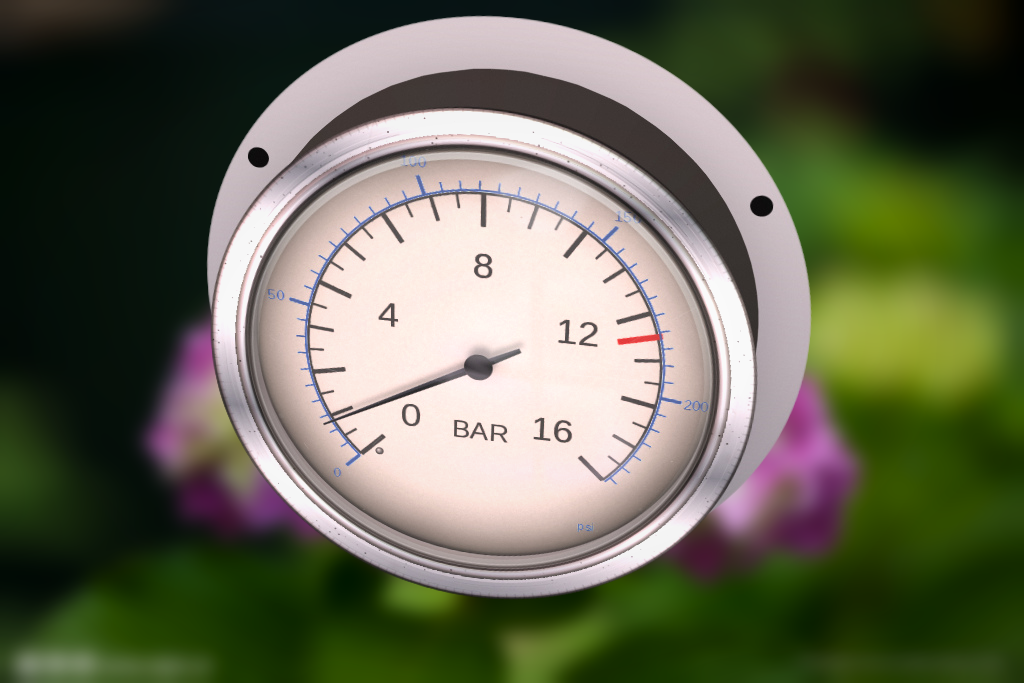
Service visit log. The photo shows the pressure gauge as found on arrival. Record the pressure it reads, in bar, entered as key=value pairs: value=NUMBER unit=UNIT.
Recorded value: value=1 unit=bar
